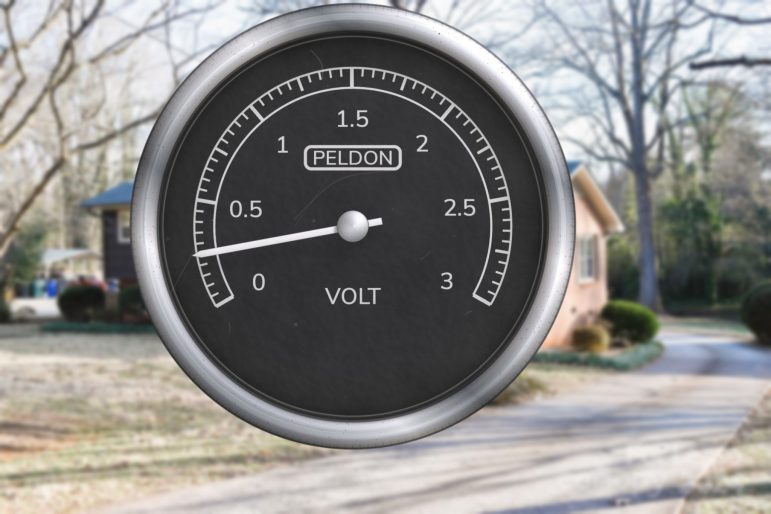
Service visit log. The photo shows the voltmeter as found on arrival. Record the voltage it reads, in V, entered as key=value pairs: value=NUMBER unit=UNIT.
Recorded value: value=0.25 unit=V
